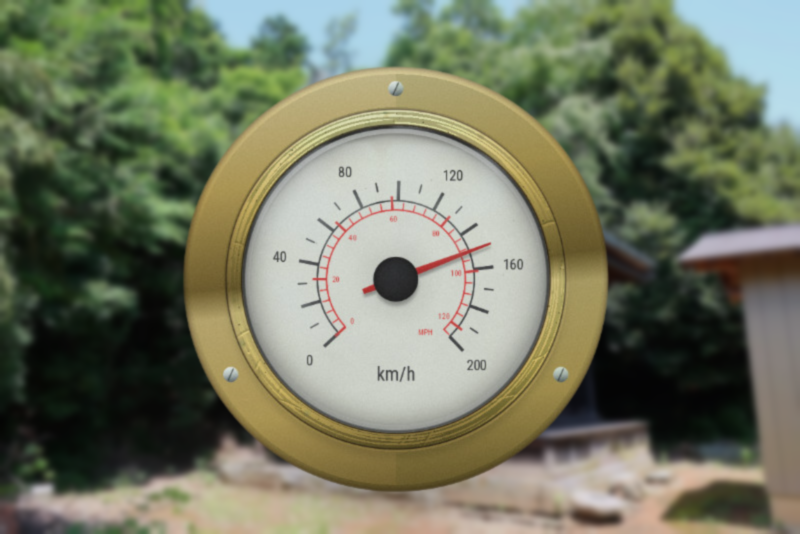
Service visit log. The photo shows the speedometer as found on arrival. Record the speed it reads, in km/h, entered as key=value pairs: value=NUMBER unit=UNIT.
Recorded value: value=150 unit=km/h
